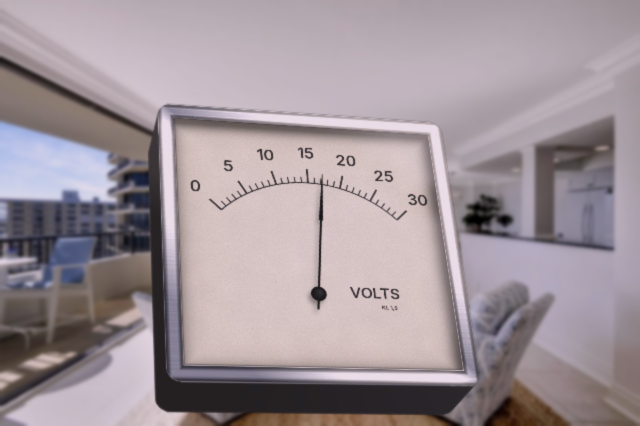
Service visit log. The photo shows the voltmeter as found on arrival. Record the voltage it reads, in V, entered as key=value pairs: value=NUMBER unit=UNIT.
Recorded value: value=17 unit=V
